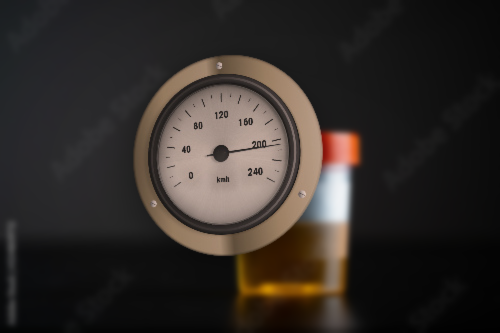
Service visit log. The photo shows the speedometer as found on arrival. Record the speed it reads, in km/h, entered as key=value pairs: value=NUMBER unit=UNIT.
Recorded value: value=205 unit=km/h
